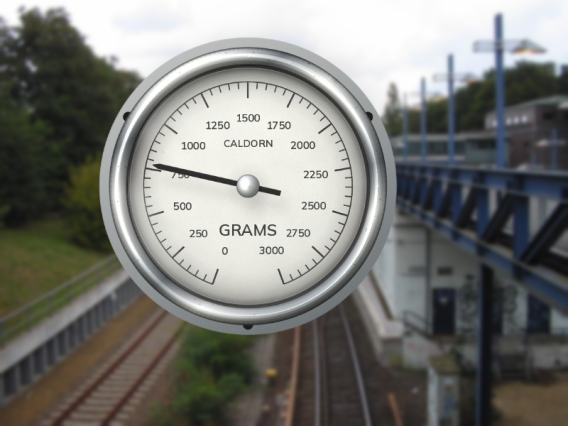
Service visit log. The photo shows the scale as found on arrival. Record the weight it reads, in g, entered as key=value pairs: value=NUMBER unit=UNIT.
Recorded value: value=775 unit=g
